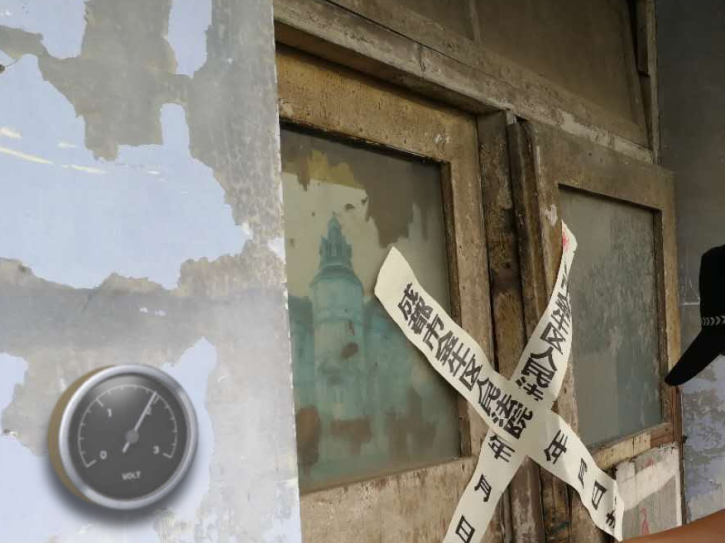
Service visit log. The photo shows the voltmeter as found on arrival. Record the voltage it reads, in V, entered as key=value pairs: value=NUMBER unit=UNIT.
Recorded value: value=1.9 unit=V
